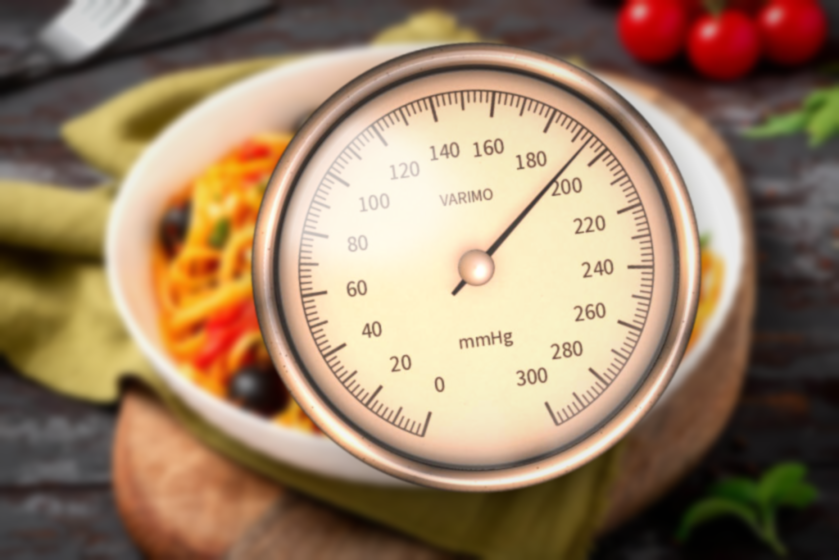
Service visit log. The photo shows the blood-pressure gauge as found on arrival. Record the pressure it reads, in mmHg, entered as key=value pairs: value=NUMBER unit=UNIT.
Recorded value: value=194 unit=mmHg
